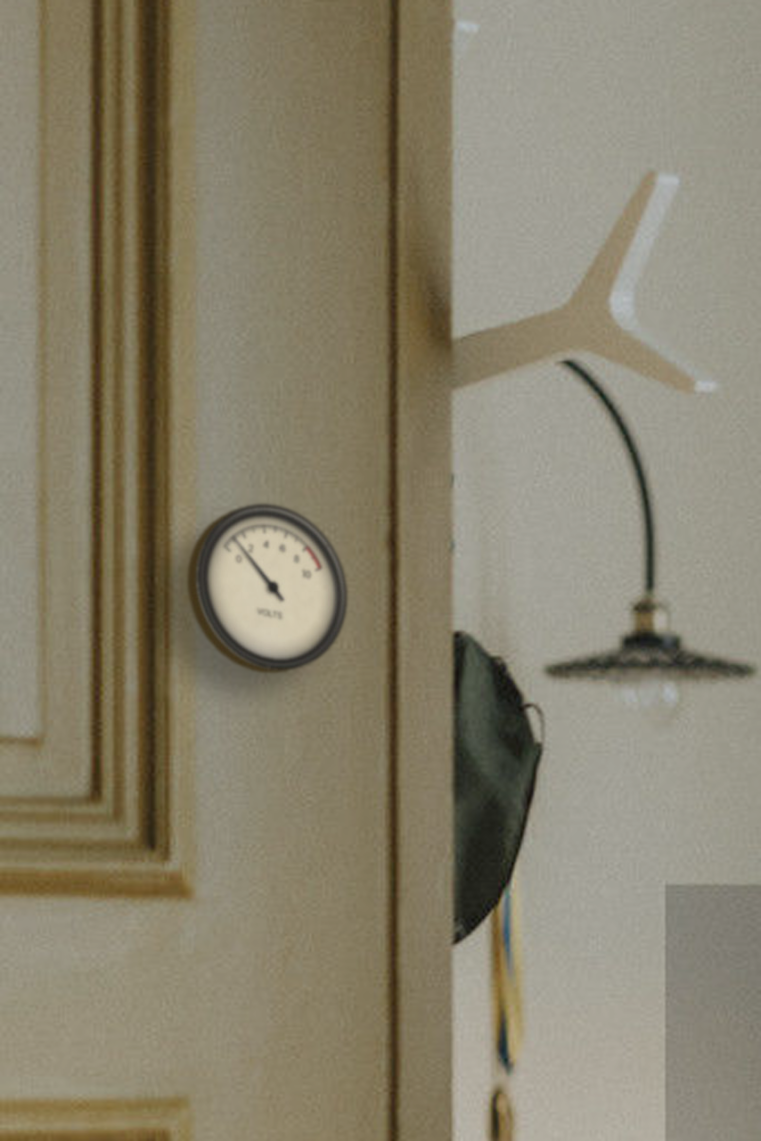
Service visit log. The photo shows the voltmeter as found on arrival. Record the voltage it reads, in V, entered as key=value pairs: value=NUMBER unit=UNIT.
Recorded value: value=1 unit=V
